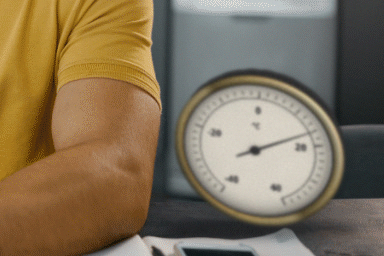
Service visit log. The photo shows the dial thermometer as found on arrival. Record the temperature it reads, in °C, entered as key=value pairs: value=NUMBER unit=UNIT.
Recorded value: value=16 unit=°C
